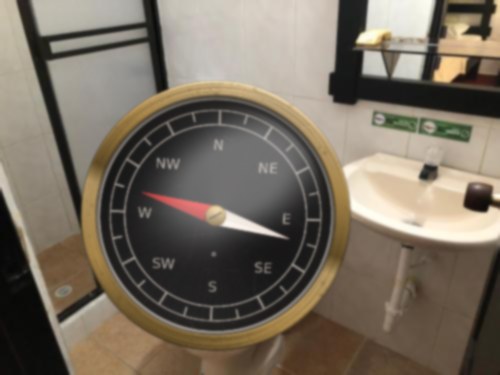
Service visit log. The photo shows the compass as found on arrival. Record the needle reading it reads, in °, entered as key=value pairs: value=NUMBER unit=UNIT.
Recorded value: value=285 unit=°
